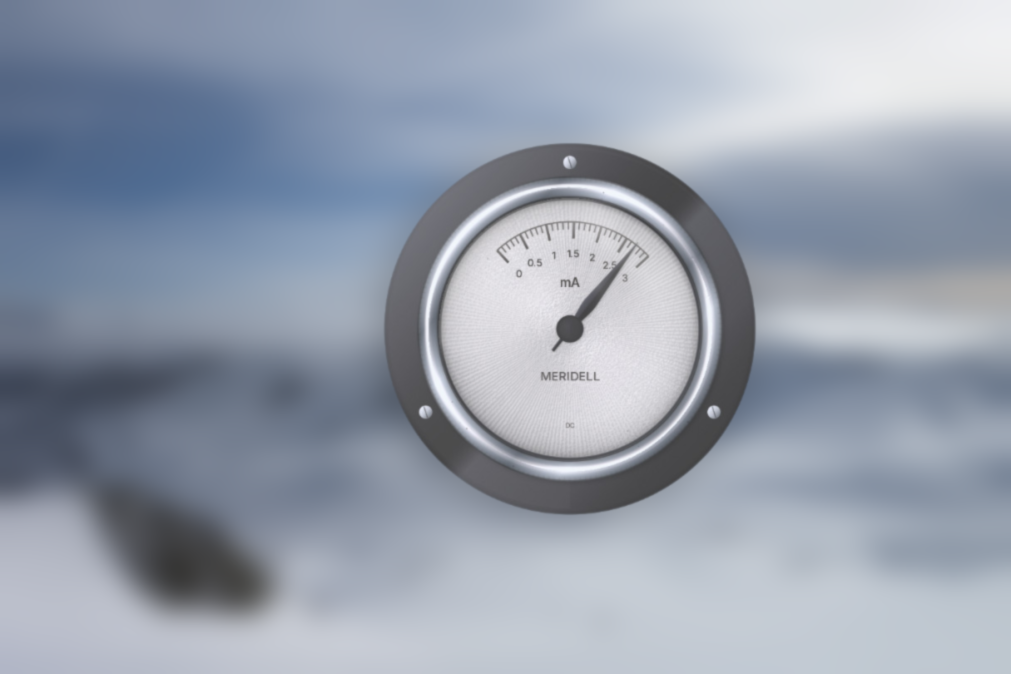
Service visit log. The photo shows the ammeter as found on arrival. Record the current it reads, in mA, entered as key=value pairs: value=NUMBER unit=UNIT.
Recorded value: value=2.7 unit=mA
